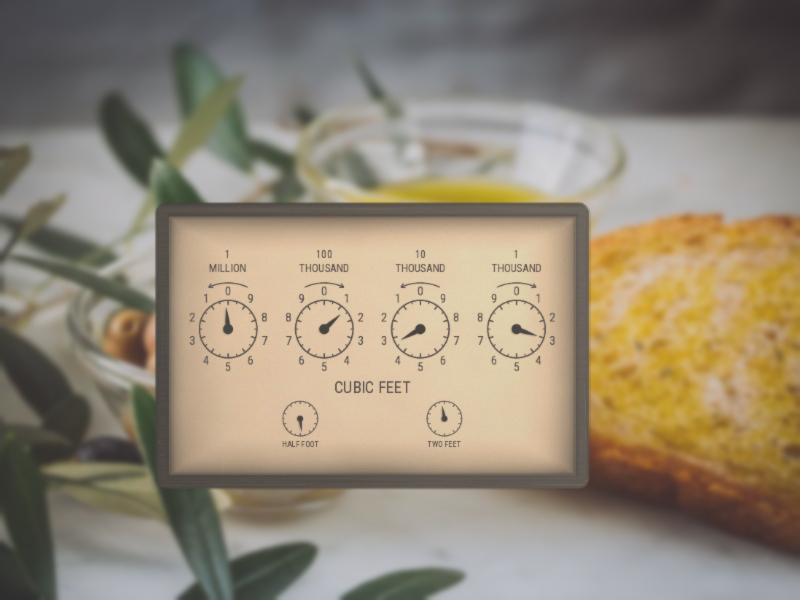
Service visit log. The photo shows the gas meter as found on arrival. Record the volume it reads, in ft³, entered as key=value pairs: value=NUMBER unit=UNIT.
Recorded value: value=13300 unit=ft³
